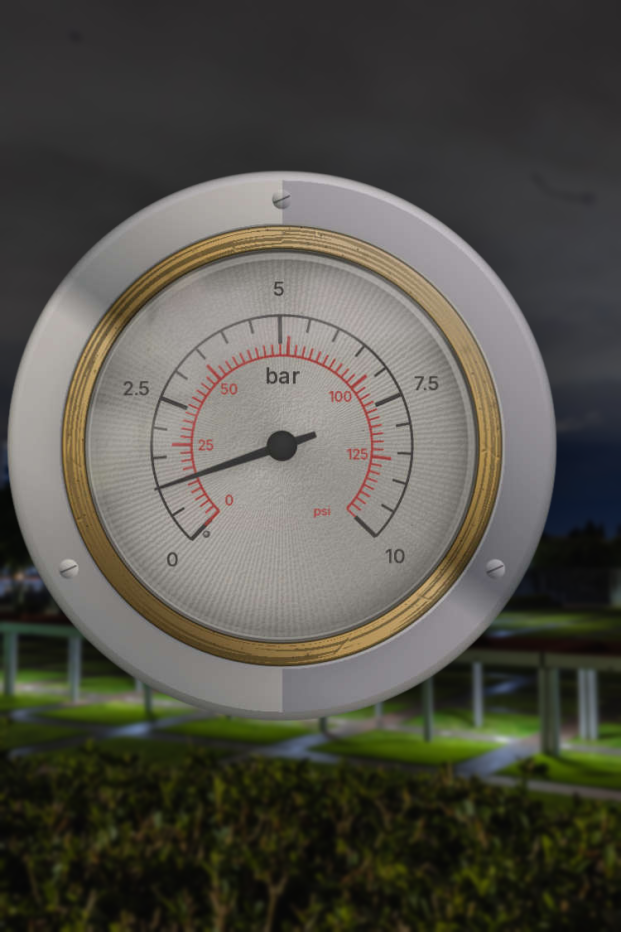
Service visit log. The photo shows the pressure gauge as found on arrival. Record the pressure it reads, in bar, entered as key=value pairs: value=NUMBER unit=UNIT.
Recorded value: value=1 unit=bar
